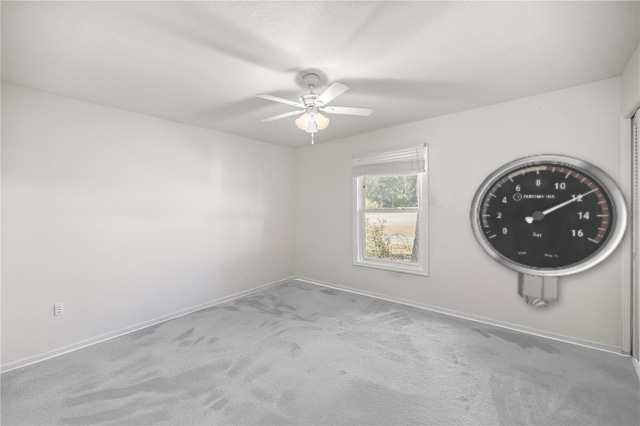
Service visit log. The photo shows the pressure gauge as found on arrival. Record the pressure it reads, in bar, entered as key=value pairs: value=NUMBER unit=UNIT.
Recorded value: value=12 unit=bar
